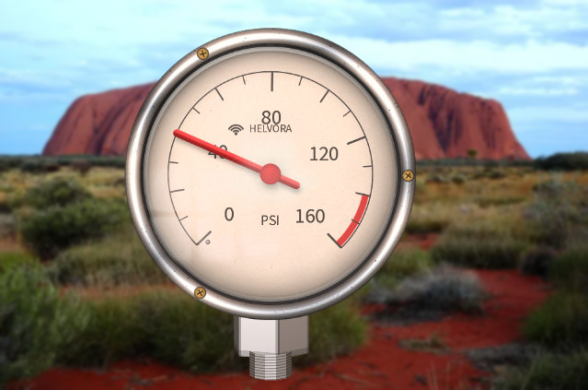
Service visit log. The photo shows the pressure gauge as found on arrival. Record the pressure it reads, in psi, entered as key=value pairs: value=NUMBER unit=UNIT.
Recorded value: value=40 unit=psi
